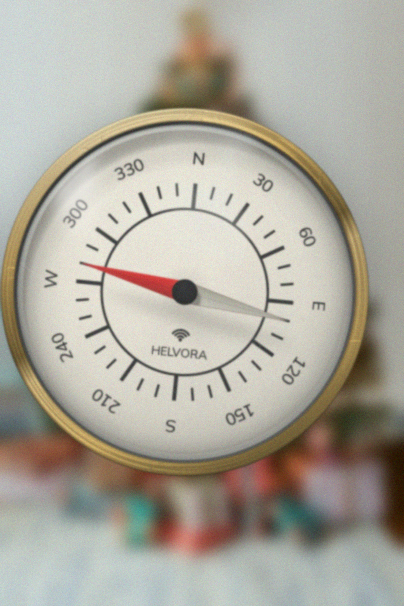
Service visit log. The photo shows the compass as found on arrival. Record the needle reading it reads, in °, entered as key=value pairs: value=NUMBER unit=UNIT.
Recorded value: value=280 unit=°
